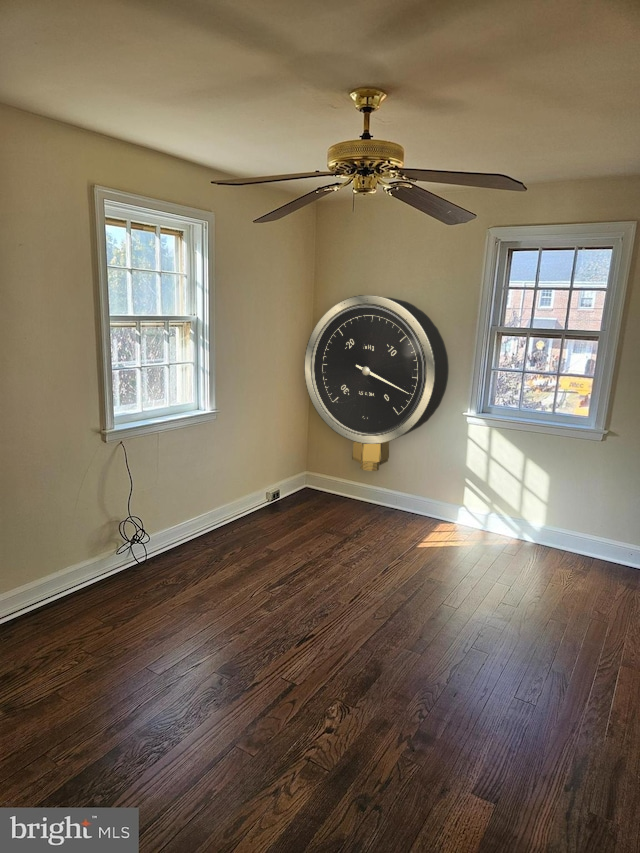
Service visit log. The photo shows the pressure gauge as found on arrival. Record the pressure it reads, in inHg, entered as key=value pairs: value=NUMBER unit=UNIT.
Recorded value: value=-3 unit=inHg
